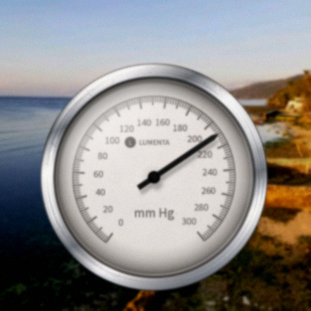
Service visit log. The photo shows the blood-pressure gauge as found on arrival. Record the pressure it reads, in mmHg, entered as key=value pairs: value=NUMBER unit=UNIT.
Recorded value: value=210 unit=mmHg
